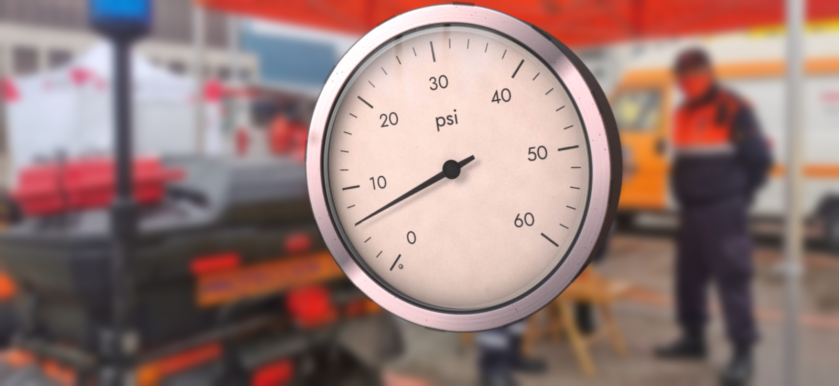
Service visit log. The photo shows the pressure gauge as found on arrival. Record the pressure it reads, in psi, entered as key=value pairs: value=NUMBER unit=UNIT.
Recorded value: value=6 unit=psi
